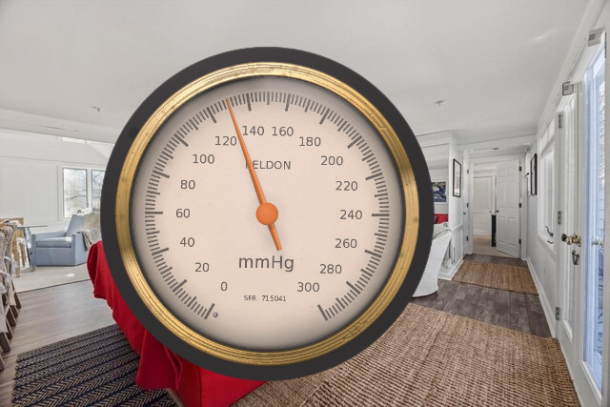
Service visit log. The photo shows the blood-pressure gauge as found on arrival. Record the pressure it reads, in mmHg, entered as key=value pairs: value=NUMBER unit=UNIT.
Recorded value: value=130 unit=mmHg
